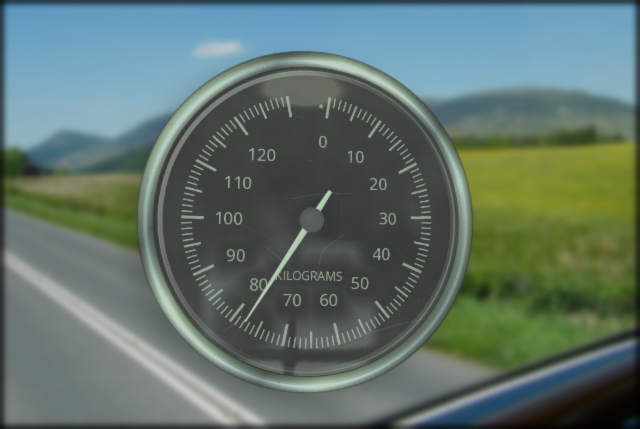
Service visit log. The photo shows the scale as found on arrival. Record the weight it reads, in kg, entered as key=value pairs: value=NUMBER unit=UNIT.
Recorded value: value=78 unit=kg
